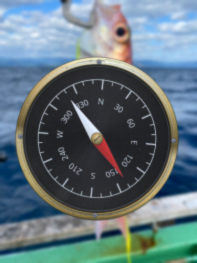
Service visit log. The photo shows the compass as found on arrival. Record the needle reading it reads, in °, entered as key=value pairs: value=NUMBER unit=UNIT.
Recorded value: value=140 unit=°
